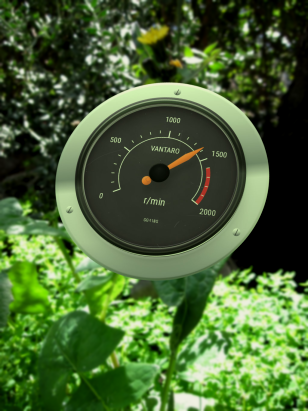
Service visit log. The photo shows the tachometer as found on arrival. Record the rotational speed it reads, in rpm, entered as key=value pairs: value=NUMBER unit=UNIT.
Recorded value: value=1400 unit=rpm
